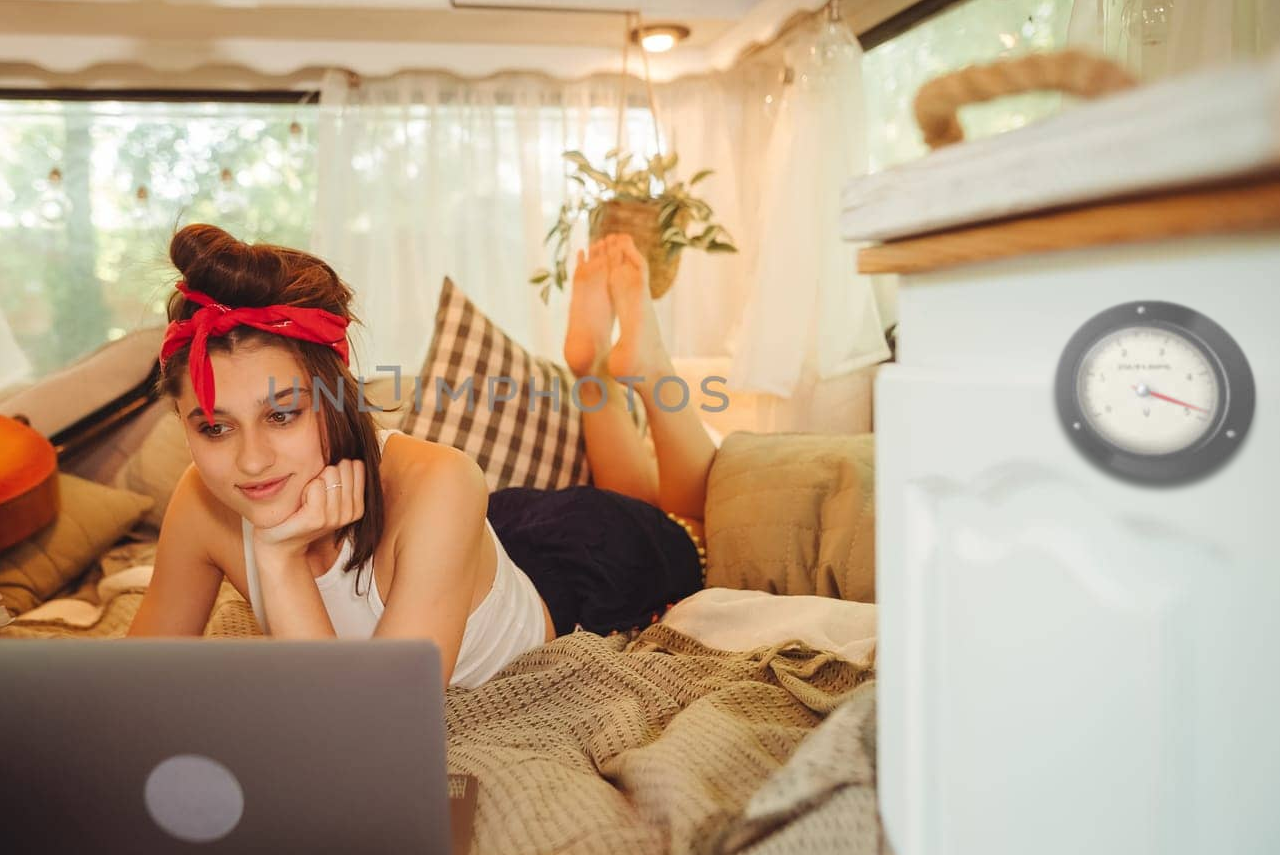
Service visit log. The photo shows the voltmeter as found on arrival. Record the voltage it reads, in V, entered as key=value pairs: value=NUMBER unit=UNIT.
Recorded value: value=4.8 unit=V
